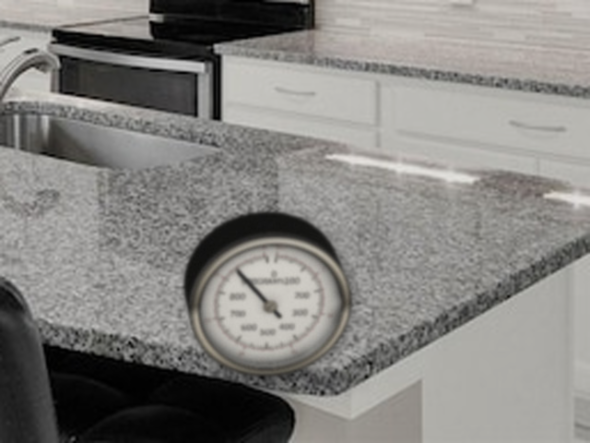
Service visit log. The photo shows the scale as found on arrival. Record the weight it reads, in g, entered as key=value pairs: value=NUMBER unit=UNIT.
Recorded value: value=900 unit=g
